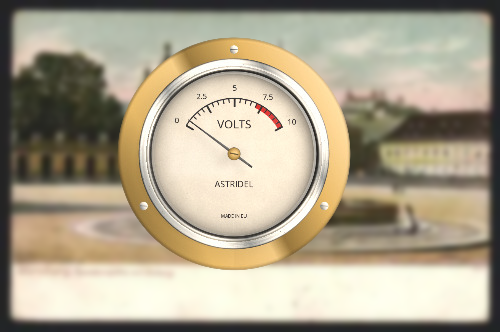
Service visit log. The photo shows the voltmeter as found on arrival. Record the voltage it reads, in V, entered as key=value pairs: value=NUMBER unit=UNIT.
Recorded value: value=0.5 unit=V
